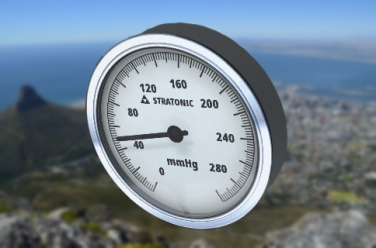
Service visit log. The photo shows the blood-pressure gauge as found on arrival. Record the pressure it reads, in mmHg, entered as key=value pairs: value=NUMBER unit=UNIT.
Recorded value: value=50 unit=mmHg
